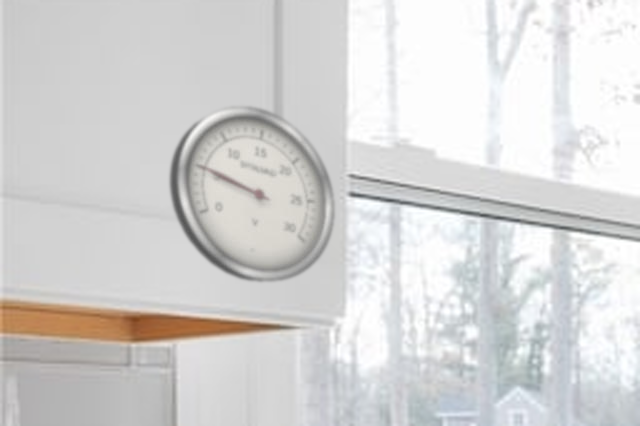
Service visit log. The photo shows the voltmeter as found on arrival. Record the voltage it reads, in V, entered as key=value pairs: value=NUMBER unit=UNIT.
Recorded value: value=5 unit=V
